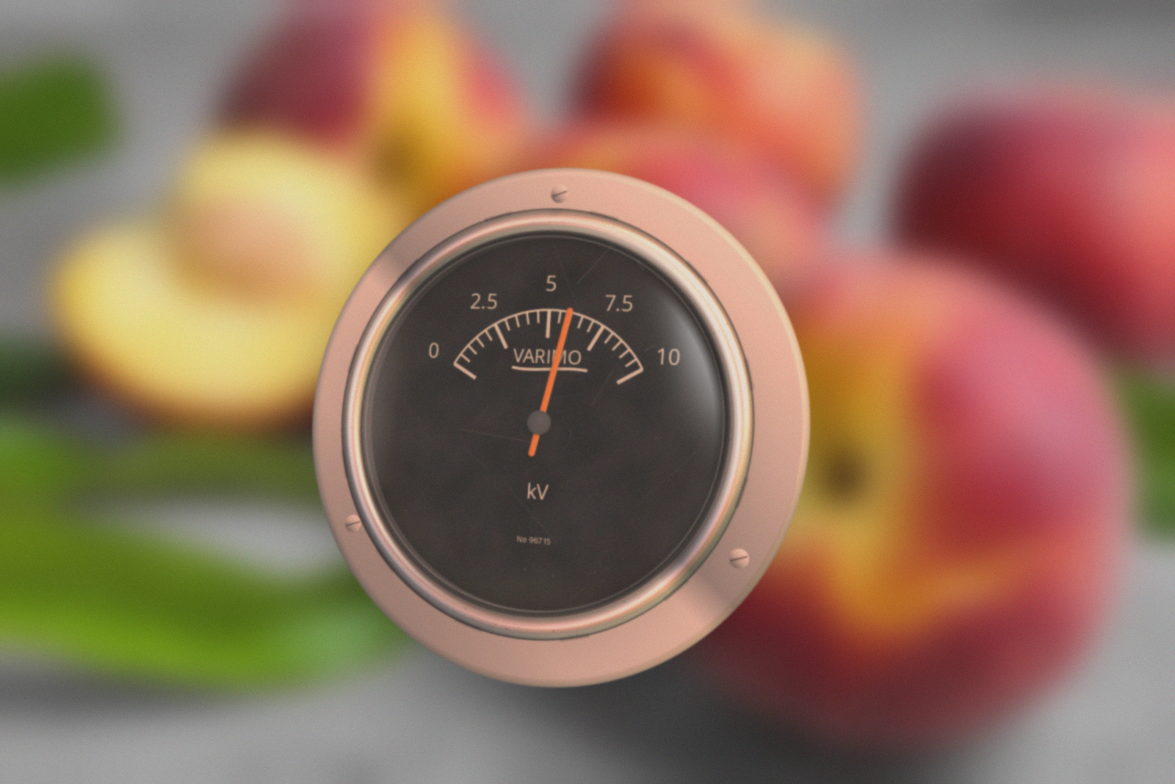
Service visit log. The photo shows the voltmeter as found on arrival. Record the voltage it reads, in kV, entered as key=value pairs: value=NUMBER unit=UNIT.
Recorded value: value=6 unit=kV
